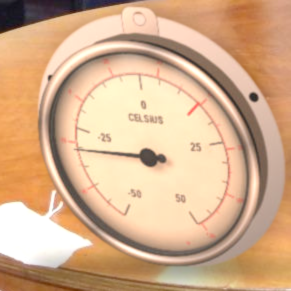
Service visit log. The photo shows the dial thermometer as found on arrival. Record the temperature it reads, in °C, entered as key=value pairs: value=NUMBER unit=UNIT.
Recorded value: value=-30 unit=°C
